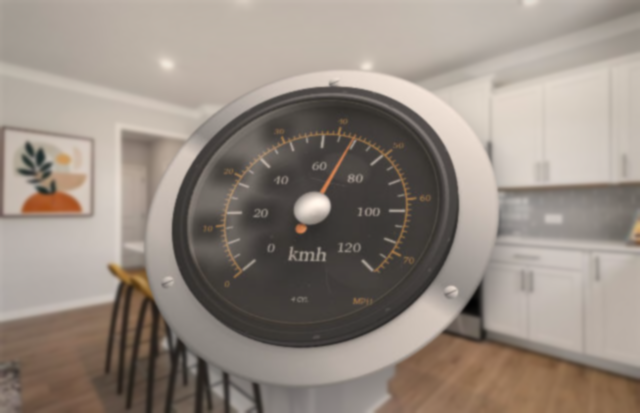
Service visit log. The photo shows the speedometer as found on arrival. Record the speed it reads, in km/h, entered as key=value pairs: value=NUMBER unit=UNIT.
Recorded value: value=70 unit=km/h
